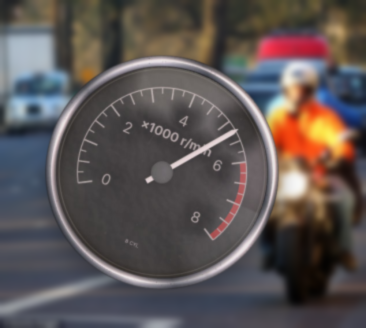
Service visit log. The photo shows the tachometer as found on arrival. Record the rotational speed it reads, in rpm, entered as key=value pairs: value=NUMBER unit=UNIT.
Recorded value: value=5250 unit=rpm
